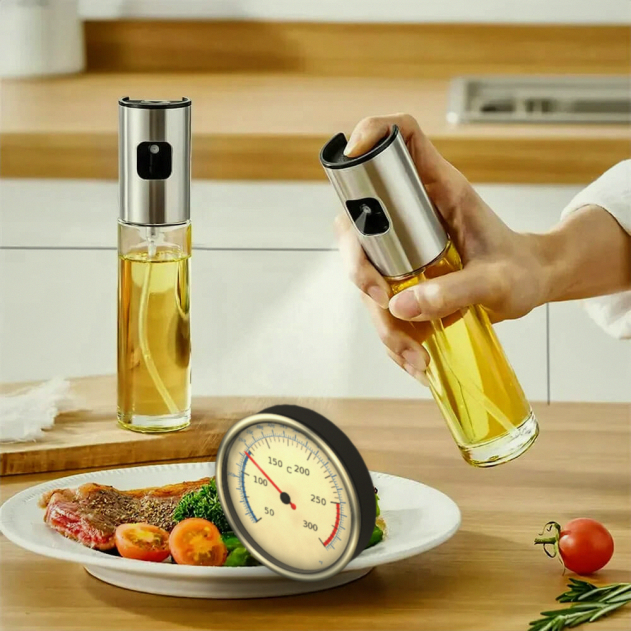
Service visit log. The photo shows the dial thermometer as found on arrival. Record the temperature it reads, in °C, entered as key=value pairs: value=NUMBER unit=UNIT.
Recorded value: value=125 unit=°C
